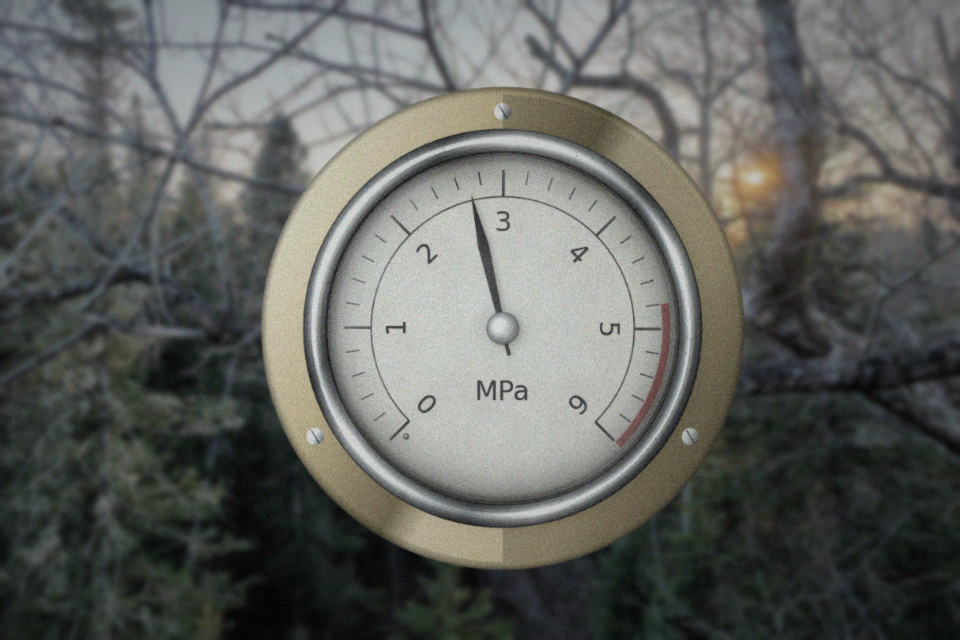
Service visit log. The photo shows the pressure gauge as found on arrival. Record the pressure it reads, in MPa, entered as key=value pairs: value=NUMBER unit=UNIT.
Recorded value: value=2.7 unit=MPa
